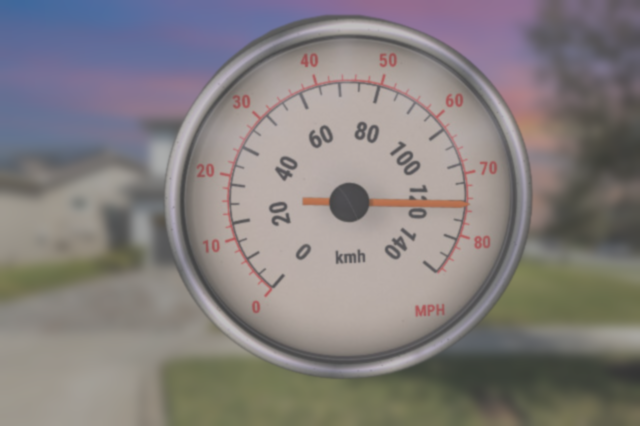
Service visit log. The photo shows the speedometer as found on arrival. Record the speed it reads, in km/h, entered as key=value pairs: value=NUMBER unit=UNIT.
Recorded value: value=120 unit=km/h
